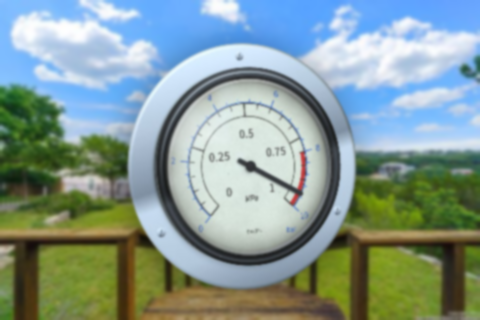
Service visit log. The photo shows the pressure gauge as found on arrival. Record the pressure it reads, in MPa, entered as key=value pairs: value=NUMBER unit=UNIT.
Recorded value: value=0.95 unit=MPa
